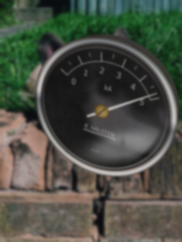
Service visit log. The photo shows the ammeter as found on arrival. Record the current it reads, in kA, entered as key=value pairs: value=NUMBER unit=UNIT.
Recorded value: value=4.75 unit=kA
